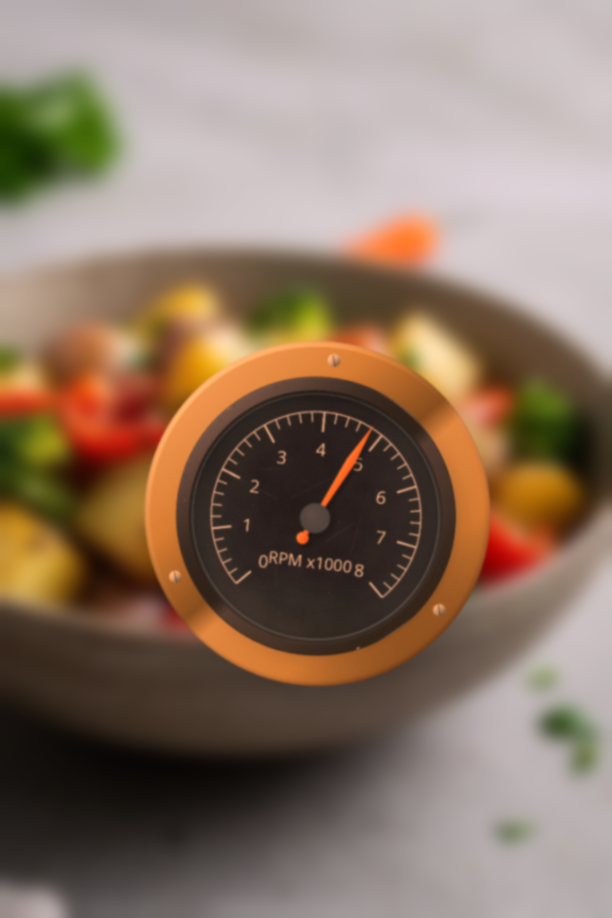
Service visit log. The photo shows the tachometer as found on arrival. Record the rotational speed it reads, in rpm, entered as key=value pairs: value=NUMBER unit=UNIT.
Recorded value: value=4800 unit=rpm
